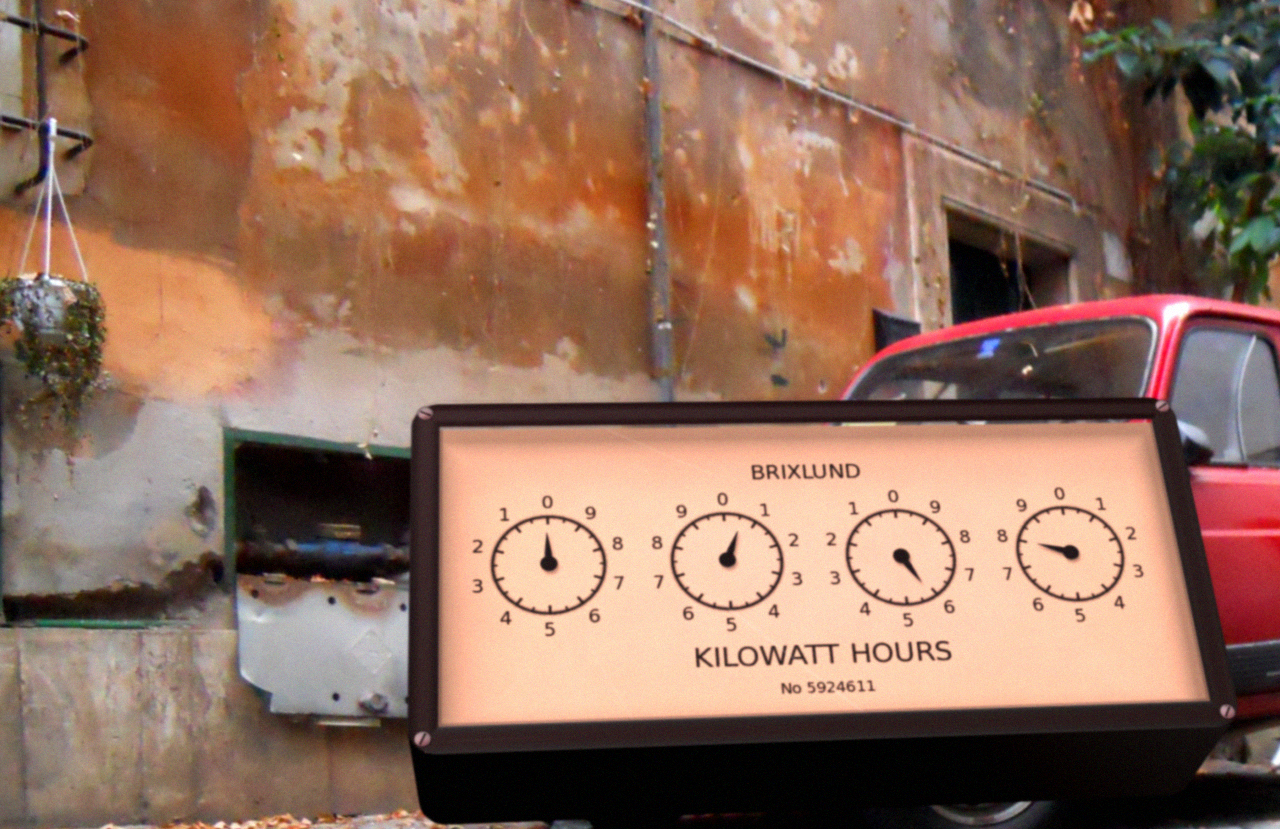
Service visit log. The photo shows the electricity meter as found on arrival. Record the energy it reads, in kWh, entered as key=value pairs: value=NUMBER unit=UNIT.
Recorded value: value=58 unit=kWh
